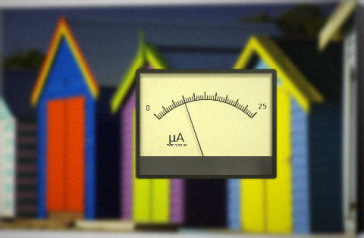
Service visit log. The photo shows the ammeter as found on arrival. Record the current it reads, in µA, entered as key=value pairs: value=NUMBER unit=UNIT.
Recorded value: value=7.5 unit=µA
